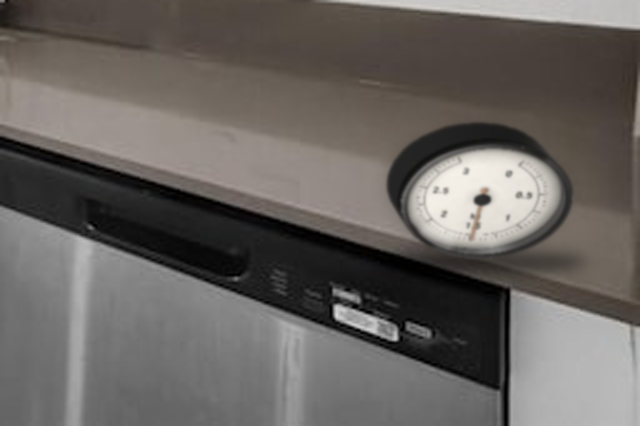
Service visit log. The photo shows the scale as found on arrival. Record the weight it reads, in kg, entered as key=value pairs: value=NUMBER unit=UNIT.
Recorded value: value=1.5 unit=kg
